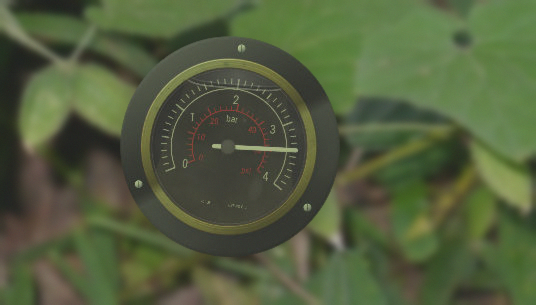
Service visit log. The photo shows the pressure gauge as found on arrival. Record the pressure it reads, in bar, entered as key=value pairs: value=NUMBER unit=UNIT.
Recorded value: value=3.4 unit=bar
